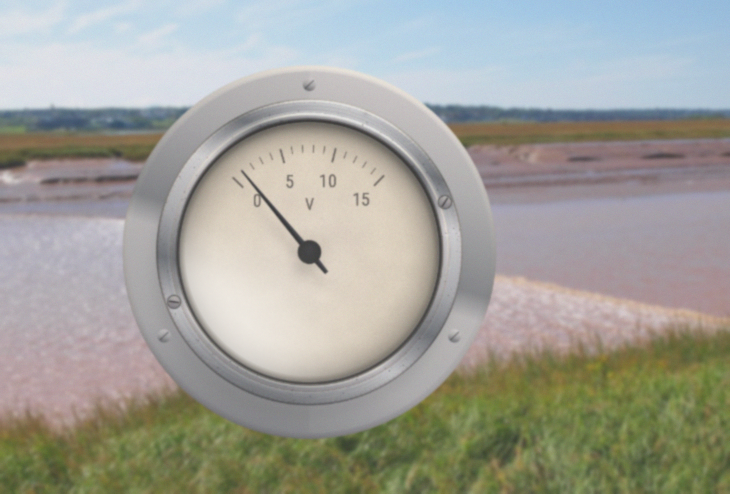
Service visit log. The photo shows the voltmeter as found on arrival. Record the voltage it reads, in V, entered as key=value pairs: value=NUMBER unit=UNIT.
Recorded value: value=1 unit=V
